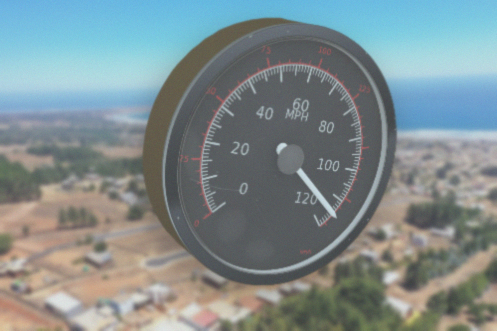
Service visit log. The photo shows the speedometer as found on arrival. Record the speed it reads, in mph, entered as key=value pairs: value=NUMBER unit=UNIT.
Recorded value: value=115 unit=mph
